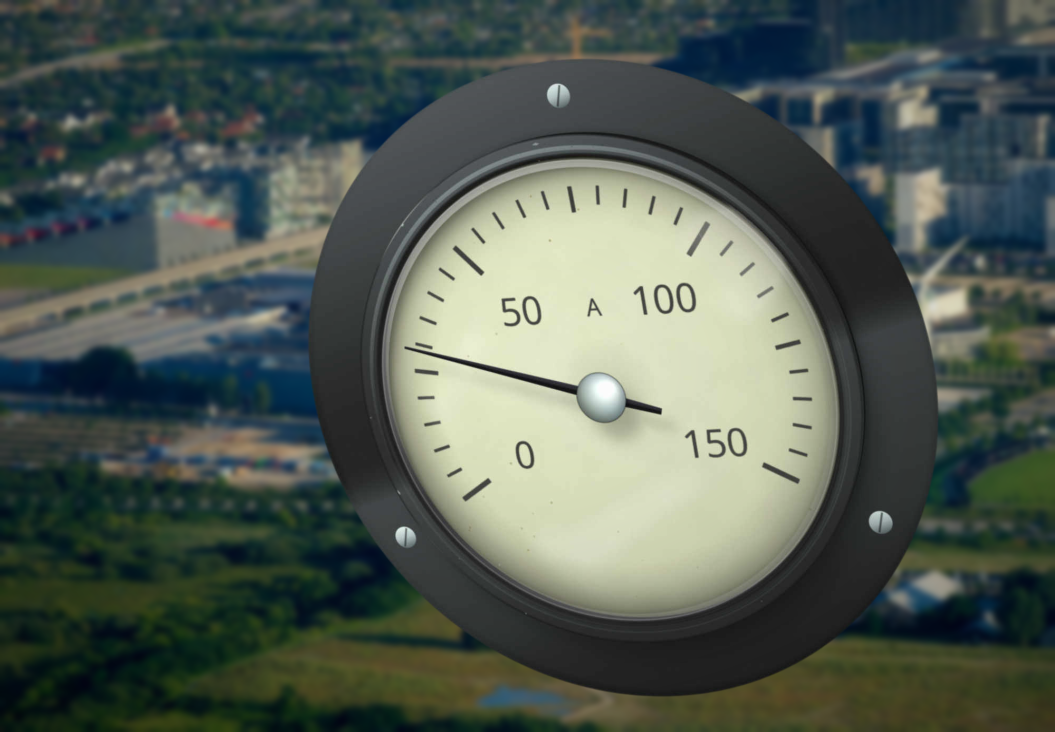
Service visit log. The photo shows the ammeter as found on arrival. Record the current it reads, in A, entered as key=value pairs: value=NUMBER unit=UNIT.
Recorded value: value=30 unit=A
